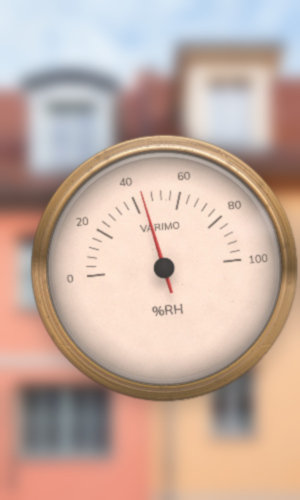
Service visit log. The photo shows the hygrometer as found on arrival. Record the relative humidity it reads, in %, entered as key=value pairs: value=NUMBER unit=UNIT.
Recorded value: value=44 unit=%
